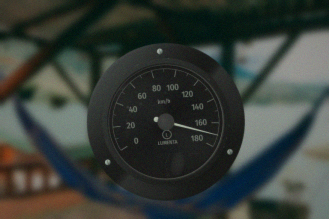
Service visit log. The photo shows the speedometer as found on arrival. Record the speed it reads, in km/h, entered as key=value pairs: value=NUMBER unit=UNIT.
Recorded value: value=170 unit=km/h
